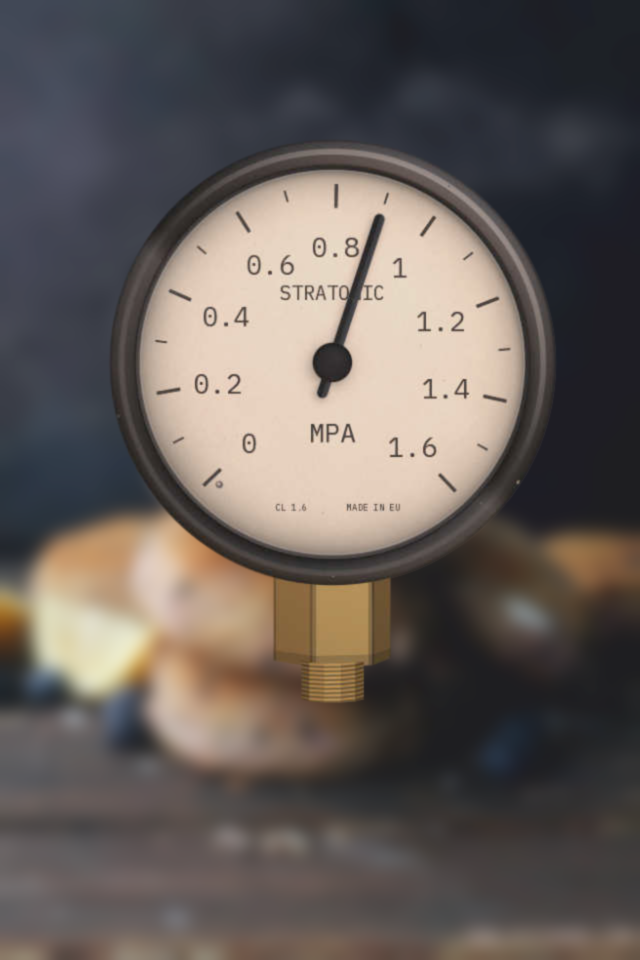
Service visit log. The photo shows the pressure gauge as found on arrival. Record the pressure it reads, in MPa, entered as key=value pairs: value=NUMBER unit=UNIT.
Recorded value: value=0.9 unit=MPa
